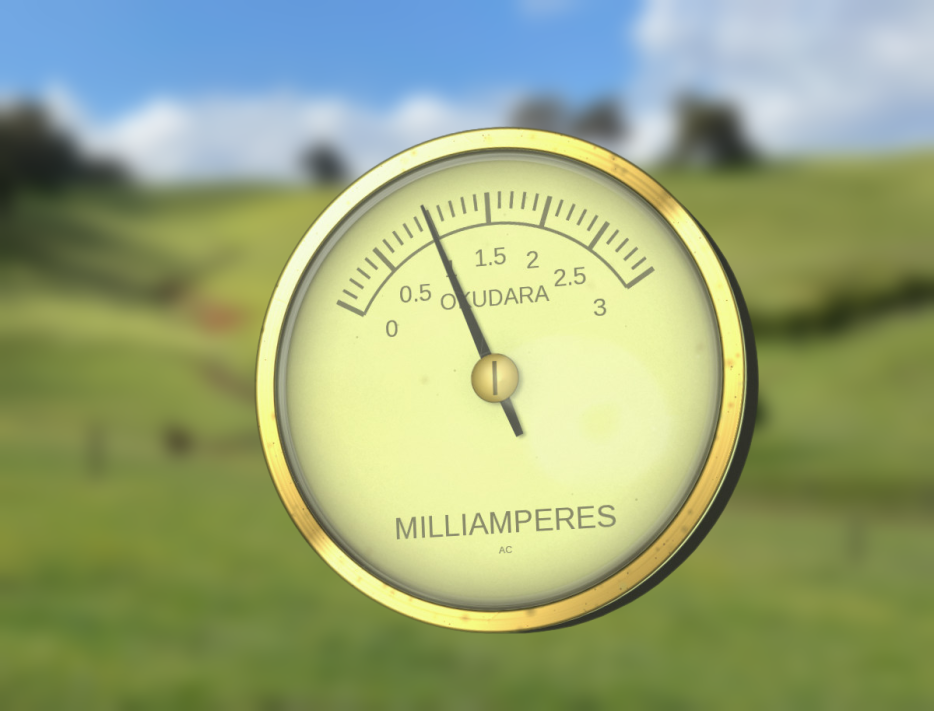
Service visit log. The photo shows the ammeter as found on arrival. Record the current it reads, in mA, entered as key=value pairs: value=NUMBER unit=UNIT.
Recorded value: value=1 unit=mA
